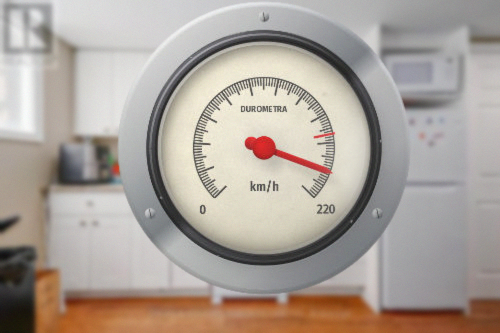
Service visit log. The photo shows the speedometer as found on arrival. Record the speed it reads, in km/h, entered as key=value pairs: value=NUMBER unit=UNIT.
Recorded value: value=200 unit=km/h
